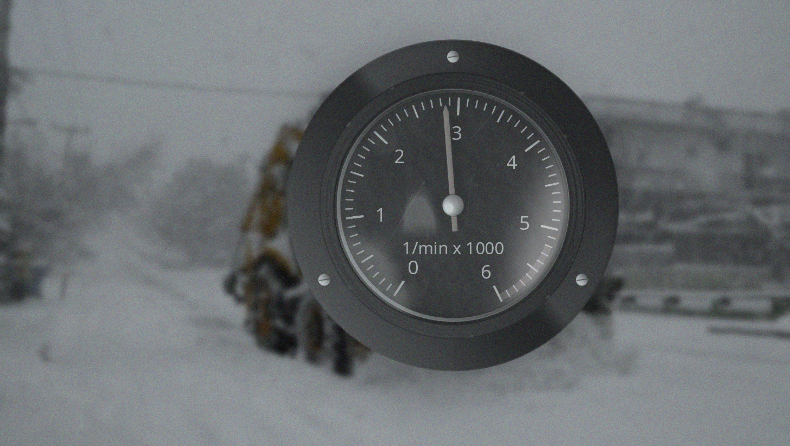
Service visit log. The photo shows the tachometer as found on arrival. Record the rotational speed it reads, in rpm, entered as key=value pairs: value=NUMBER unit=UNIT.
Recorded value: value=2850 unit=rpm
